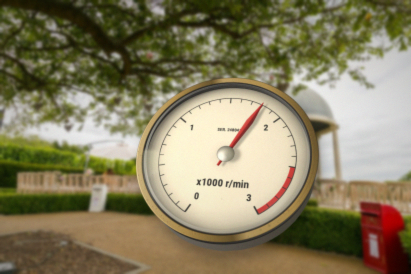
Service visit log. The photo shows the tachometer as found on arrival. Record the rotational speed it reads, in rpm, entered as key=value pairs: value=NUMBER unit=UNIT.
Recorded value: value=1800 unit=rpm
